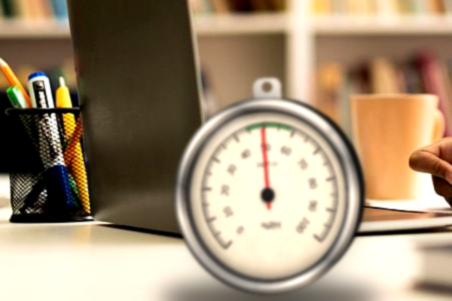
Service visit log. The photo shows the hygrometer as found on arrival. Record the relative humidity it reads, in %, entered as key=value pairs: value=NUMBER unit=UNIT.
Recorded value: value=50 unit=%
